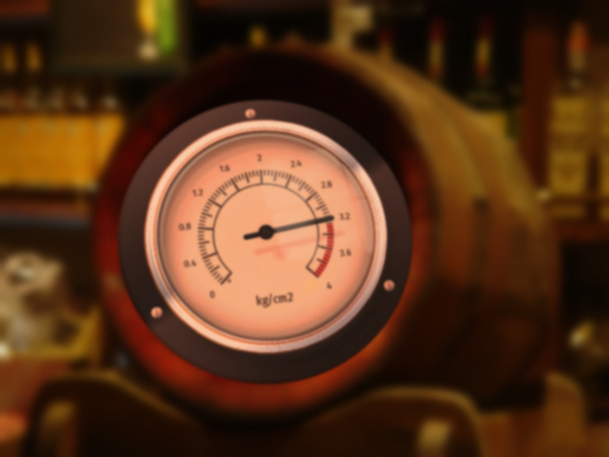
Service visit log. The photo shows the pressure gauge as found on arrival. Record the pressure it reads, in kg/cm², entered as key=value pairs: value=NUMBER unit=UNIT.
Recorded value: value=3.2 unit=kg/cm²
